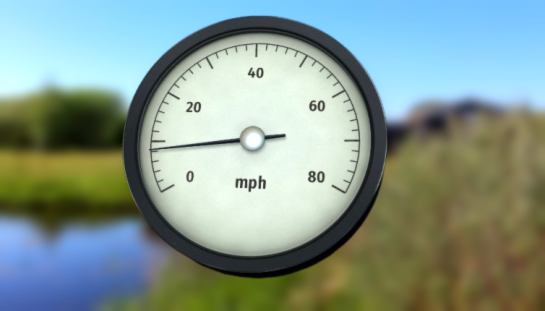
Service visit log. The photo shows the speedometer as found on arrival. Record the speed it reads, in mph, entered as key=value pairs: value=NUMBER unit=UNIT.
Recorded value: value=8 unit=mph
